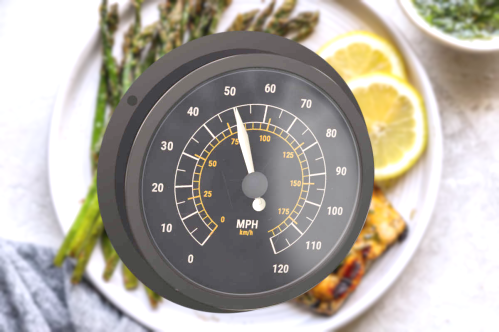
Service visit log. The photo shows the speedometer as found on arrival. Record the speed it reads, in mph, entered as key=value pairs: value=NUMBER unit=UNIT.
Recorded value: value=50 unit=mph
